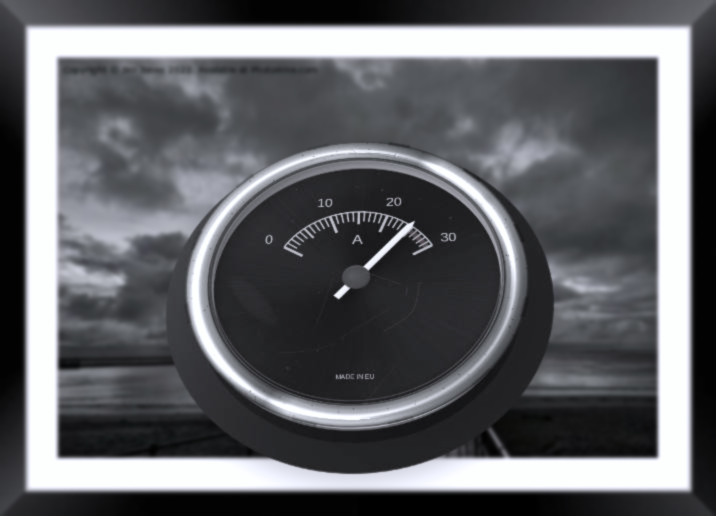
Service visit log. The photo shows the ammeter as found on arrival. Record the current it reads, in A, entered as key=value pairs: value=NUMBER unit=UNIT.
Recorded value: value=25 unit=A
